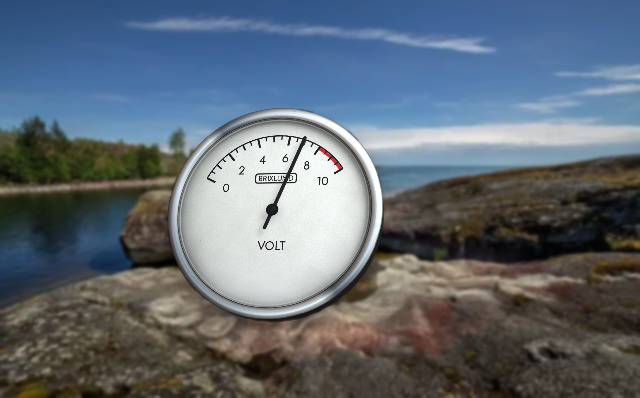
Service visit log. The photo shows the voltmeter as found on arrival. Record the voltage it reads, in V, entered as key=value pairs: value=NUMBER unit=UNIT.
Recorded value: value=7 unit=V
